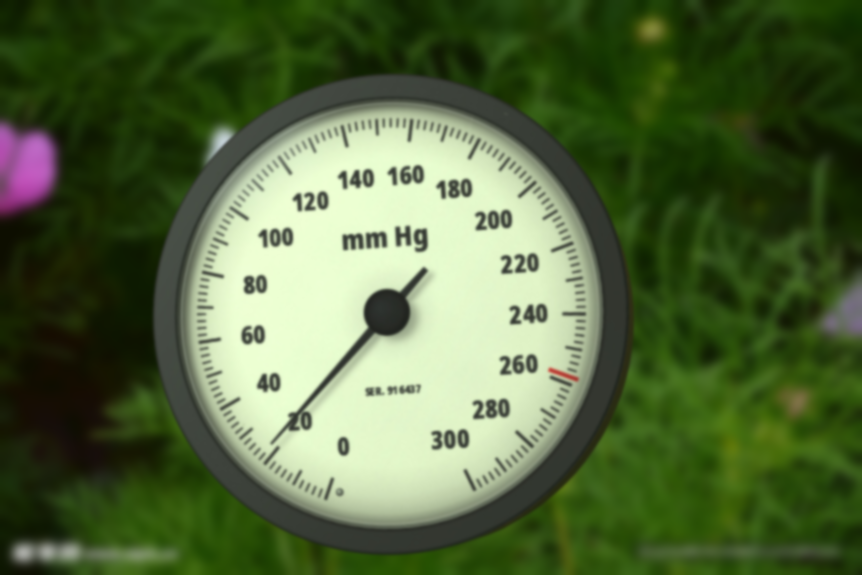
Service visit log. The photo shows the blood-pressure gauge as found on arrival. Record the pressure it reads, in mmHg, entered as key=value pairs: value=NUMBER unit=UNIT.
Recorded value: value=22 unit=mmHg
